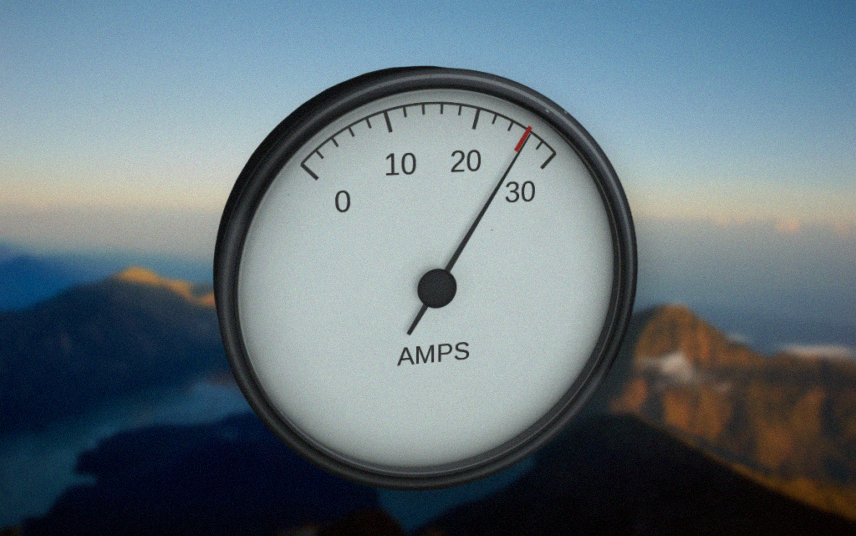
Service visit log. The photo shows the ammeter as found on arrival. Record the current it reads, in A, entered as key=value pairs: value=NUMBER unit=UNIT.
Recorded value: value=26 unit=A
